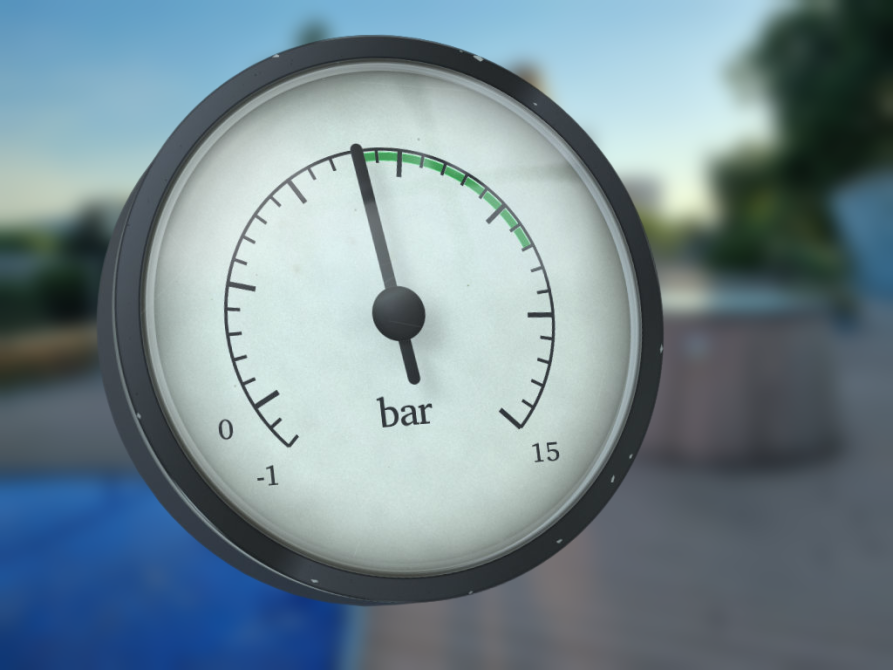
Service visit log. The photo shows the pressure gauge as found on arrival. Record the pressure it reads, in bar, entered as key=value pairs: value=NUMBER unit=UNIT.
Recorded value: value=6.5 unit=bar
